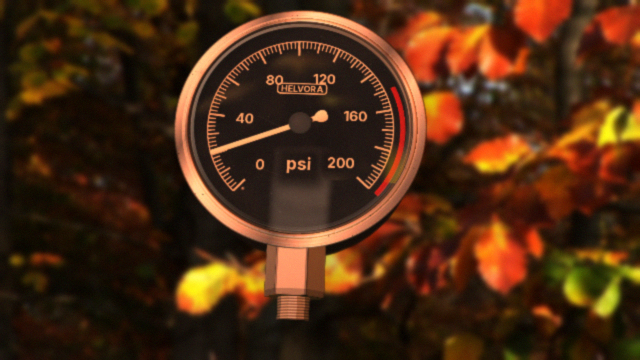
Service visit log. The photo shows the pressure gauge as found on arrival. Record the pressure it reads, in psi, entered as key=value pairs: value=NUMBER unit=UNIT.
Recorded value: value=20 unit=psi
